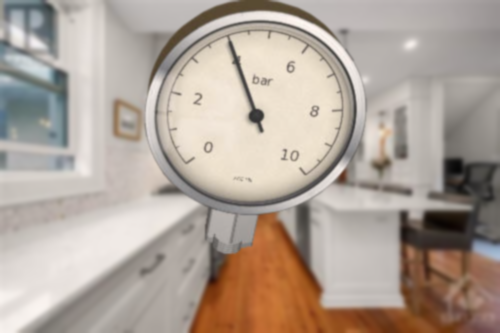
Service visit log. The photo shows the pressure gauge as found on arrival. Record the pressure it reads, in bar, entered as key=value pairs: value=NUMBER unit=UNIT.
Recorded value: value=4 unit=bar
